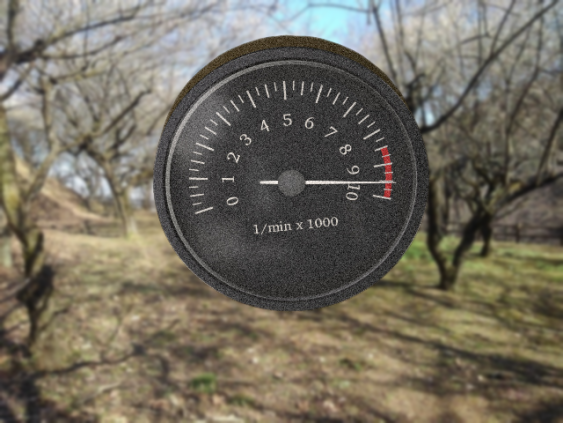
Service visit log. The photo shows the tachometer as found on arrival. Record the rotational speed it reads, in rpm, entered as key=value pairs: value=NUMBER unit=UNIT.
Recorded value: value=9500 unit=rpm
